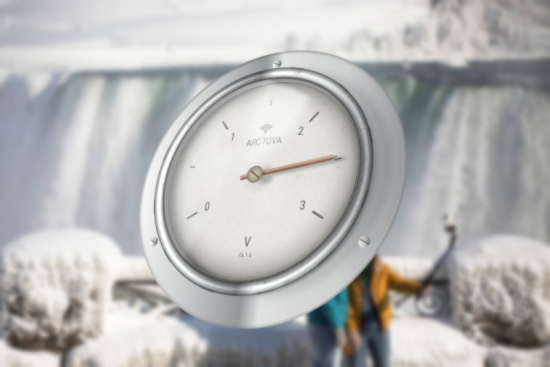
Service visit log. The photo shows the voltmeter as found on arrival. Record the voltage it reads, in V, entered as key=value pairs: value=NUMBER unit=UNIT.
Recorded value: value=2.5 unit=V
